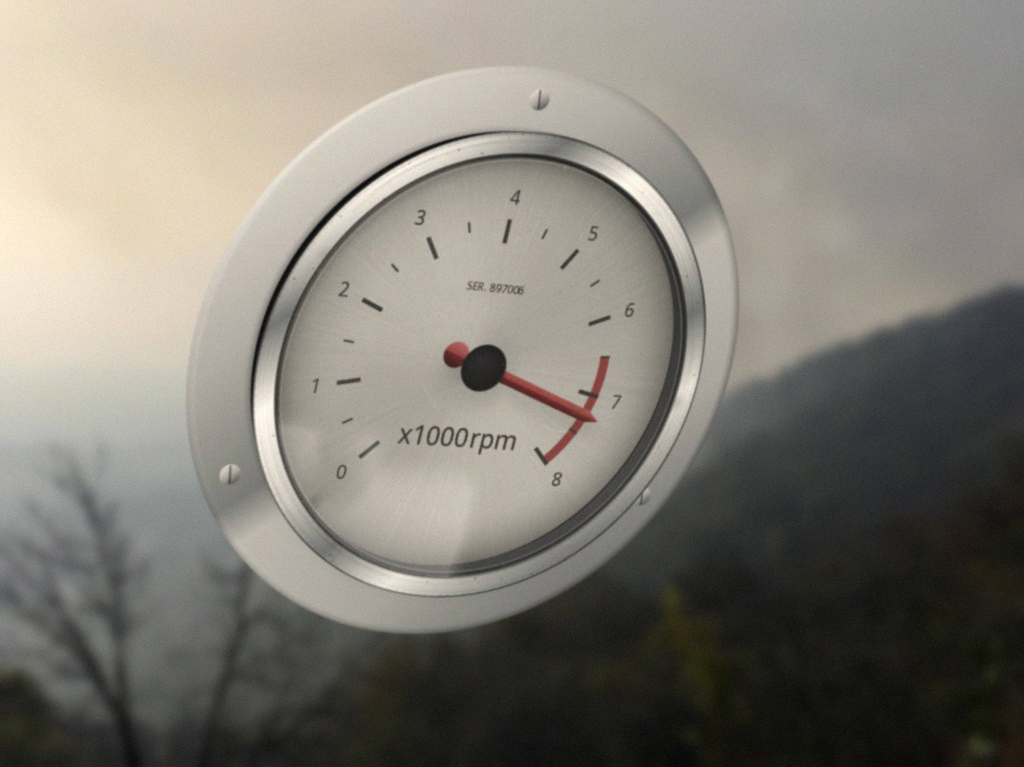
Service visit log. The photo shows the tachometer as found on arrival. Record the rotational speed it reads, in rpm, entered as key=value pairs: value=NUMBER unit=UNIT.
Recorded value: value=7250 unit=rpm
